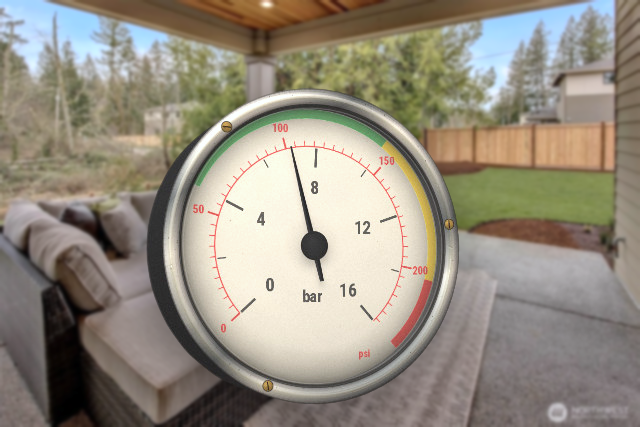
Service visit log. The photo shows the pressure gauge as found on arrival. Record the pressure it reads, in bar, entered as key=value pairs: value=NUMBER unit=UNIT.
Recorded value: value=7 unit=bar
